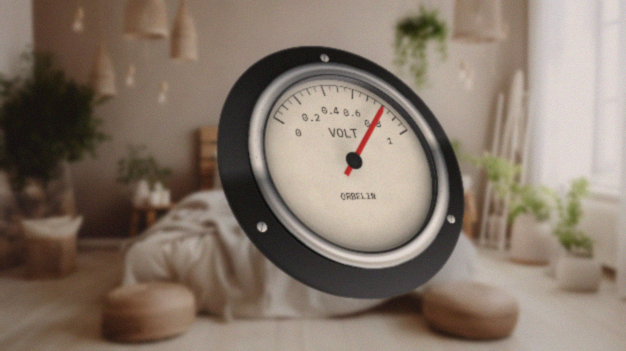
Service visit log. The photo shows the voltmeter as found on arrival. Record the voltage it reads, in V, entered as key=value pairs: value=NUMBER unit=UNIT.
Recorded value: value=0.8 unit=V
